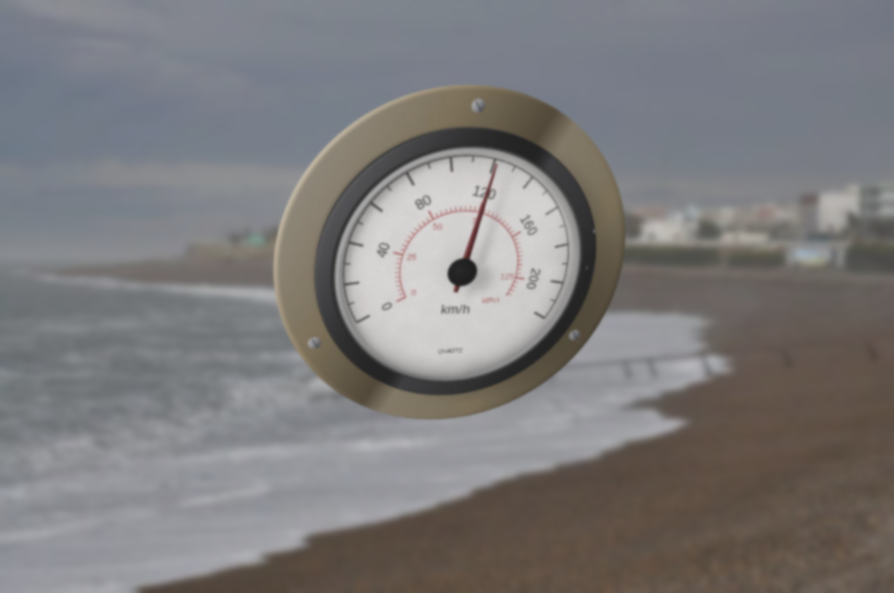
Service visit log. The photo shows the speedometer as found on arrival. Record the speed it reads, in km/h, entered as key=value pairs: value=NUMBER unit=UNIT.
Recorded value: value=120 unit=km/h
